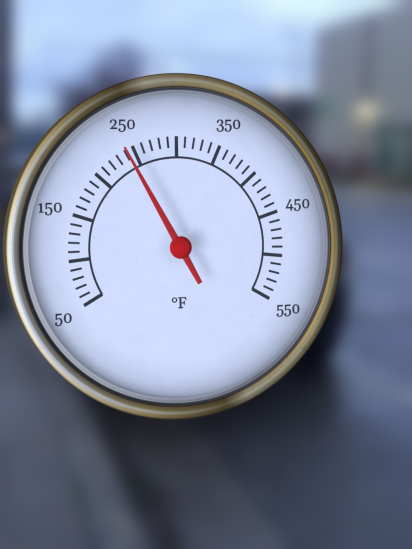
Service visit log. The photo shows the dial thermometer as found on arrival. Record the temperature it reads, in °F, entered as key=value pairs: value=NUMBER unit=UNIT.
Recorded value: value=240 unit=°F
